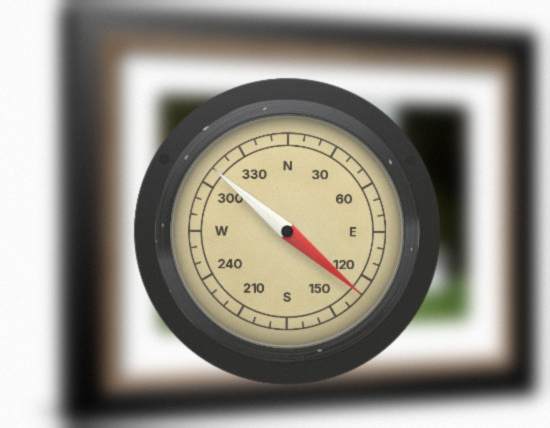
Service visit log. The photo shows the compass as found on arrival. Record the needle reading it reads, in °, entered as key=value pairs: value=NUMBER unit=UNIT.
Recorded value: value=130 unit=°
